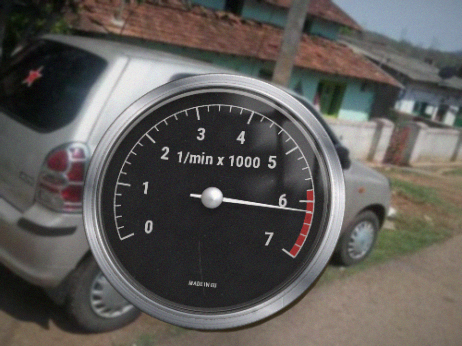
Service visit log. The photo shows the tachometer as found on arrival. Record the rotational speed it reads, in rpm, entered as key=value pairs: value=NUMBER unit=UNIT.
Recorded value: value=6200 unit=rpm
